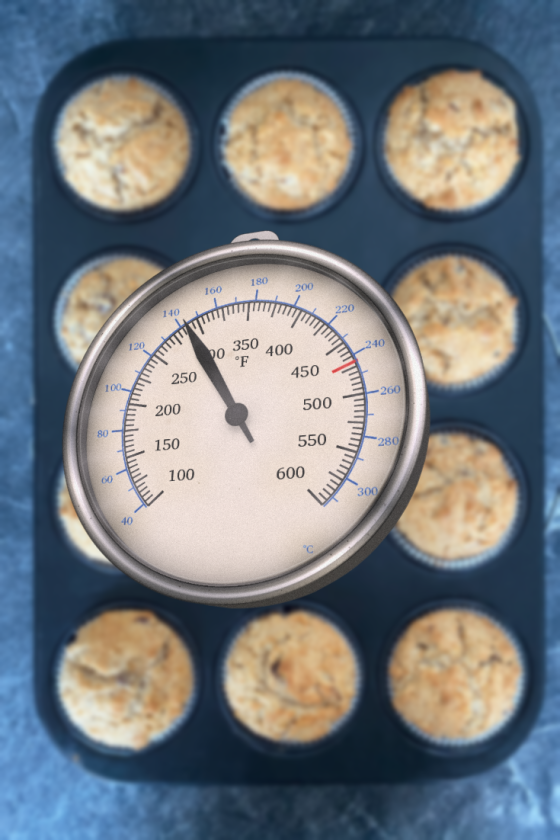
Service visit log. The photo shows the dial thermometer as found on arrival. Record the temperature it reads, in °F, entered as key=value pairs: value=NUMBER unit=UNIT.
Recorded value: value=290 unit=°F
